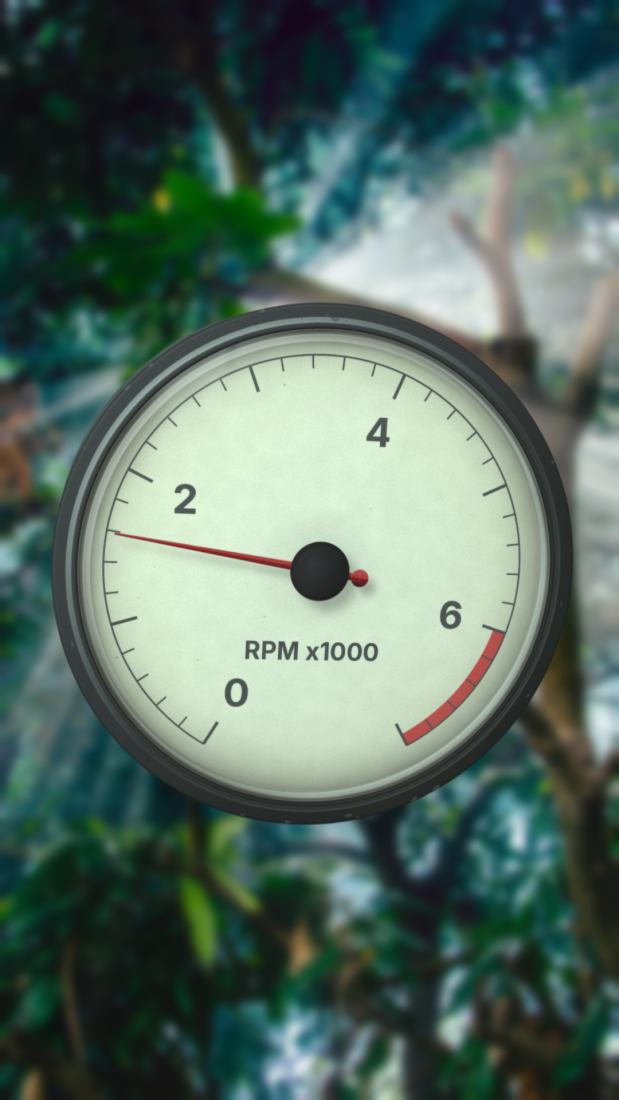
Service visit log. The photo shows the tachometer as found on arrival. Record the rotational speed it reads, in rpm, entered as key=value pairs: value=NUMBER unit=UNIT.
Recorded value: value=1600 unit=rpm
